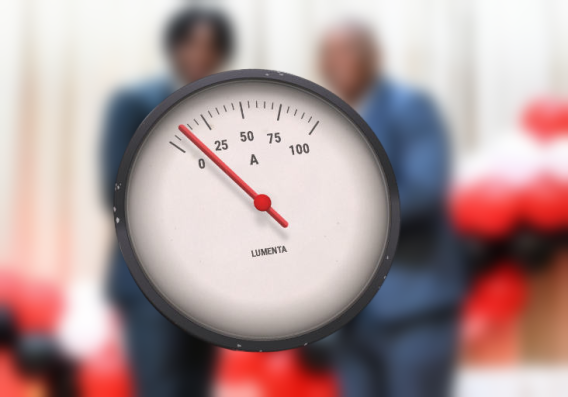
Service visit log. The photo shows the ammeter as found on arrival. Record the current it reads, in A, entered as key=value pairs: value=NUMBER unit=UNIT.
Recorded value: value=10 unit=A
